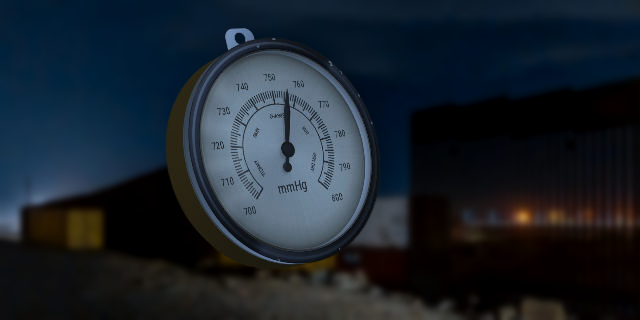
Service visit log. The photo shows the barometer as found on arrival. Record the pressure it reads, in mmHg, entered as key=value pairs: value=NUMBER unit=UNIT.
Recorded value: value=755 unit=mmHg
